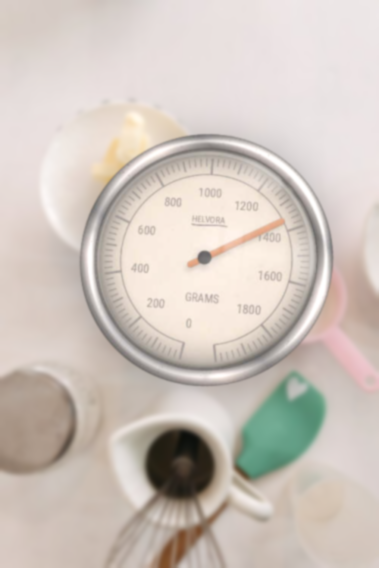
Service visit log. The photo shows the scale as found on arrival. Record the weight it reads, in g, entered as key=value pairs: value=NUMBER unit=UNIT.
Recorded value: value=1360 unit=g
